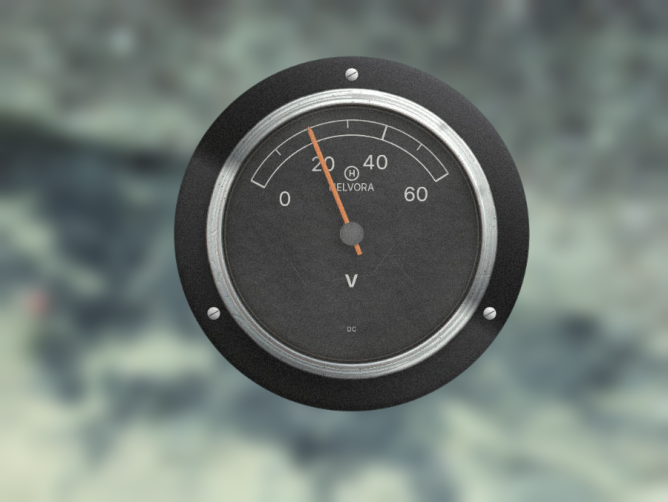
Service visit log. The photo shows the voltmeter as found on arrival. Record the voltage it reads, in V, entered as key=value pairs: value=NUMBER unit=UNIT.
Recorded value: value=20 unit=V
